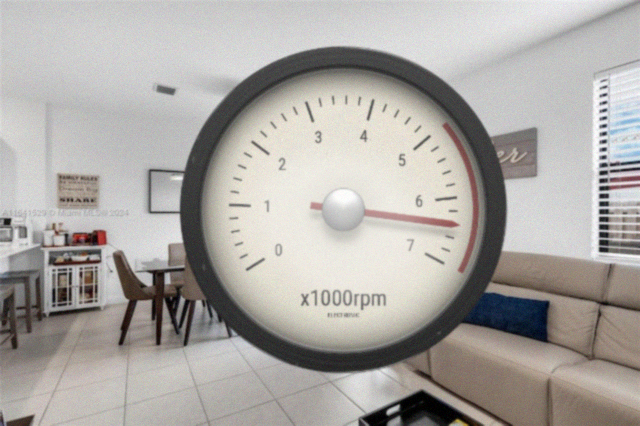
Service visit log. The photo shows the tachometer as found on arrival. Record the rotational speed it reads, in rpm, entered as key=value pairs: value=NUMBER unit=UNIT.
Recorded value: value=6400 unit=rpm
